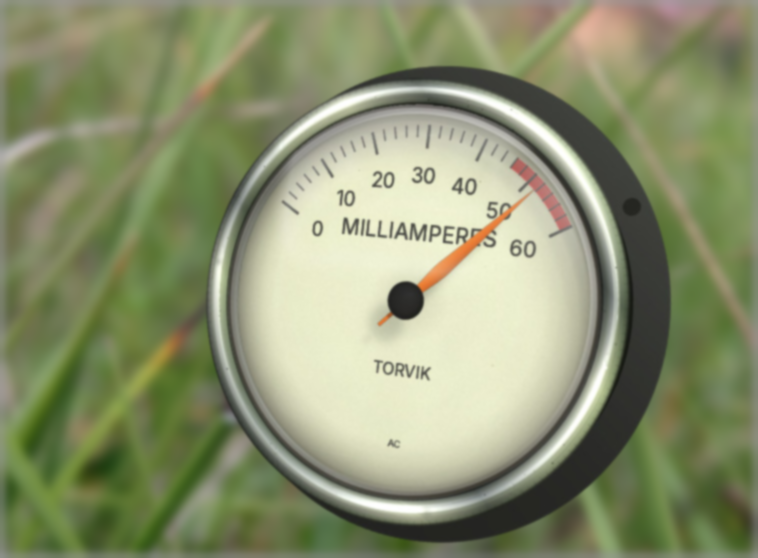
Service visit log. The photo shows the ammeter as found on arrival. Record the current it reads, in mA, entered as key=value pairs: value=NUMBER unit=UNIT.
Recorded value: value=52 unit=mA
